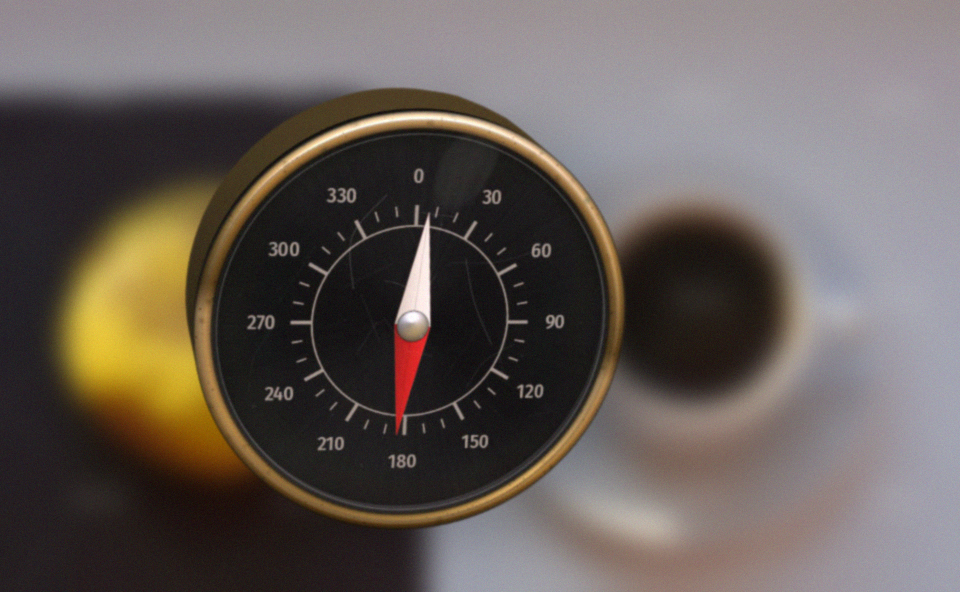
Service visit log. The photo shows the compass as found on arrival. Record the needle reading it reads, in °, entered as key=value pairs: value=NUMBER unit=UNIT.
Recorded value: value=185 unit=°
